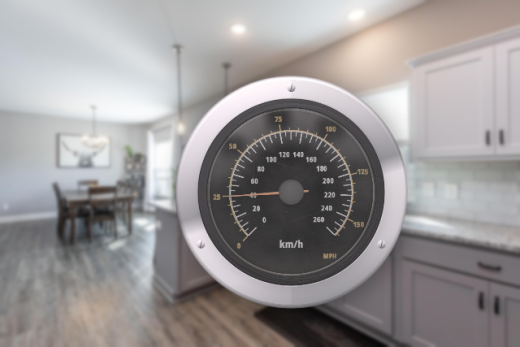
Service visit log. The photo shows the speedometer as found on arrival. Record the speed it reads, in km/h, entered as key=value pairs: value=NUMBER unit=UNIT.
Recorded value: value=40 unit=km/h
